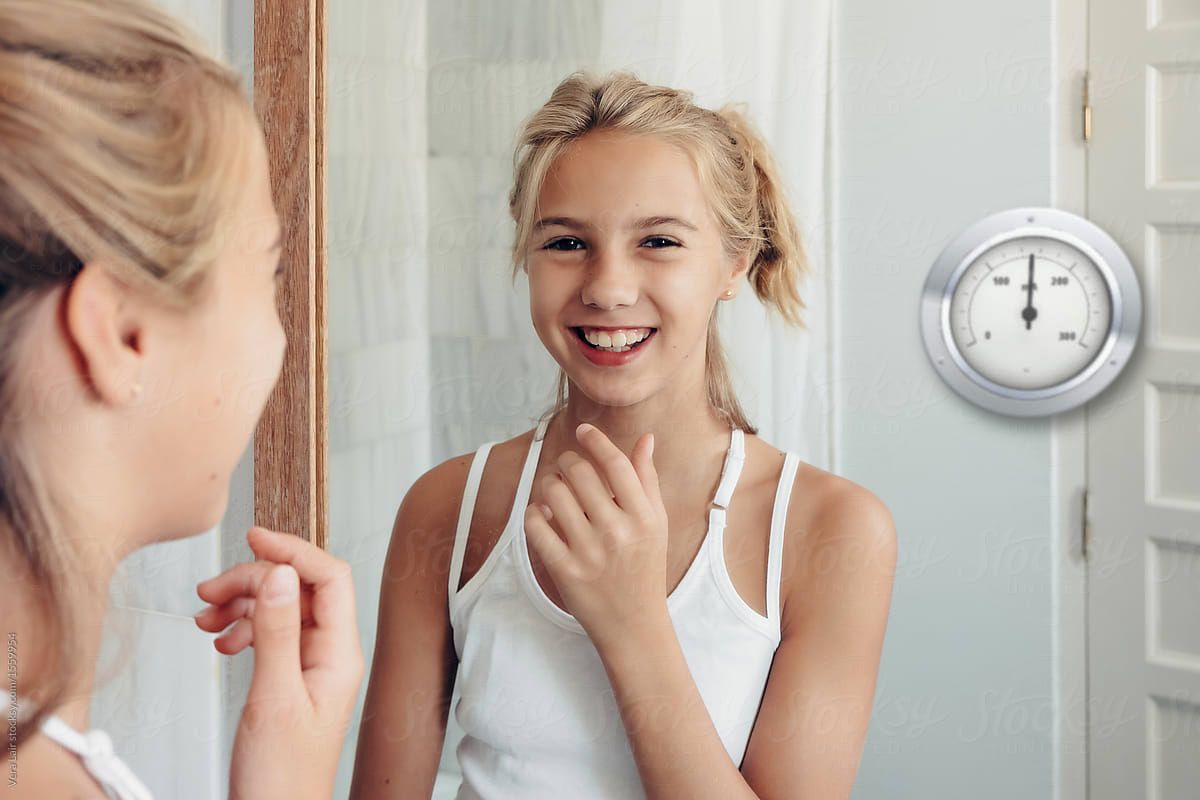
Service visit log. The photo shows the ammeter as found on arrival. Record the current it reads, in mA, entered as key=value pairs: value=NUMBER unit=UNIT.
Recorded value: value=150 unit=mA
